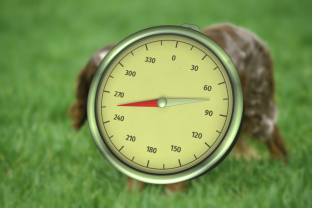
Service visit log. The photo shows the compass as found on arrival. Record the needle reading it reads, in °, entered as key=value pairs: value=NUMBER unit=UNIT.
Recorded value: value=255 unit=°
